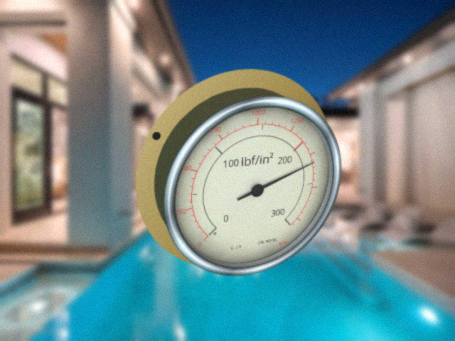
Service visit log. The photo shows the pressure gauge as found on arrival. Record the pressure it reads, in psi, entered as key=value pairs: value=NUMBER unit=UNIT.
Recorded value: value=225 unit=psi
